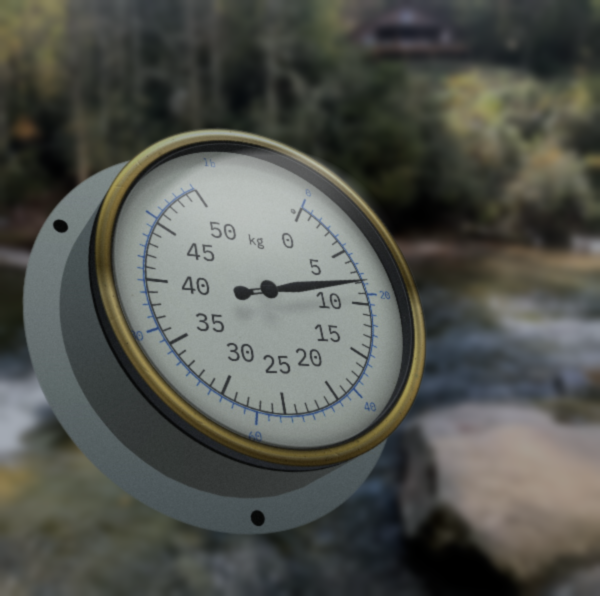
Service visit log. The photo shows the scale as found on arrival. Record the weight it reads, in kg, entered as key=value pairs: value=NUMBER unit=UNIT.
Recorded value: value=8 unit=kg
